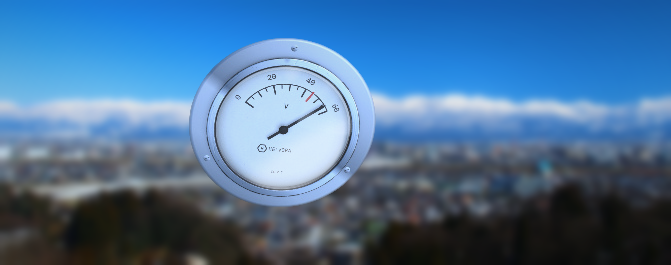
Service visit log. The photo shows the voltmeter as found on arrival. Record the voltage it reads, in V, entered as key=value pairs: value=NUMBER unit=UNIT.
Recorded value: value=55 unit=V
